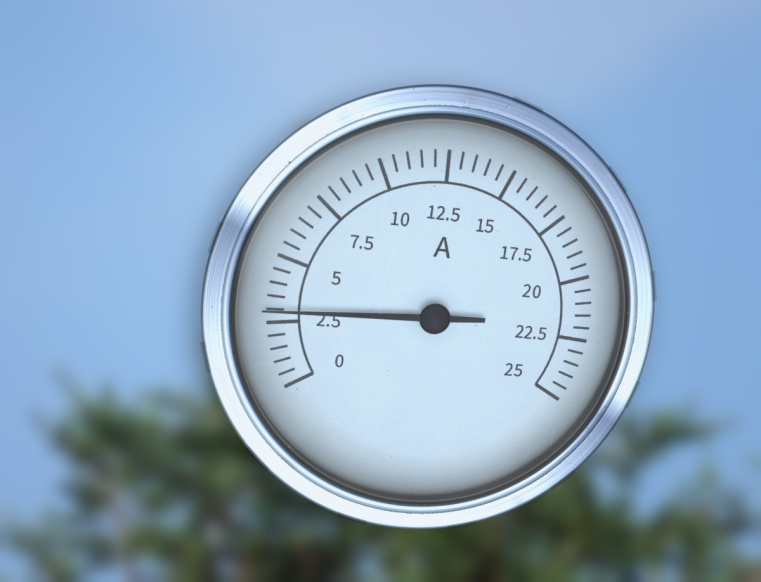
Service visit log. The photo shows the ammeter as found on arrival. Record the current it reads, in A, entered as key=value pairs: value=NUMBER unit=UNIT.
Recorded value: value=3 unit=A
